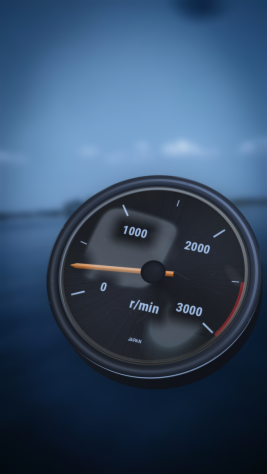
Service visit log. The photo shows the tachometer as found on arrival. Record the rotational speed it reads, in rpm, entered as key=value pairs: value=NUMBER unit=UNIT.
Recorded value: value=250 unit=rpm
